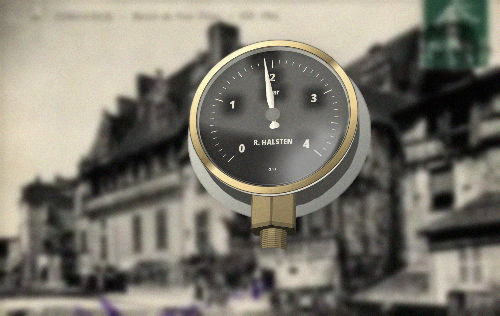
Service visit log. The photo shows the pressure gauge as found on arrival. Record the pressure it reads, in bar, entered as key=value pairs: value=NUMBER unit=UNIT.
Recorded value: value=1.9 unit=bar
